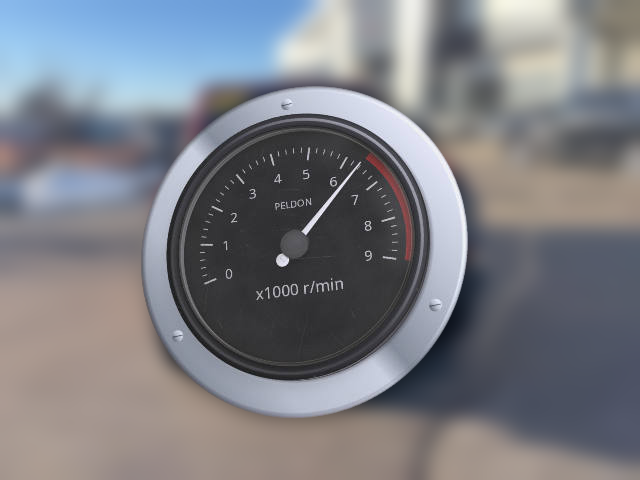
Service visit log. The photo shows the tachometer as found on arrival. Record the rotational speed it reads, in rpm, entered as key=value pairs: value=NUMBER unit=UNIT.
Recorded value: value=6400 unit=rpm
